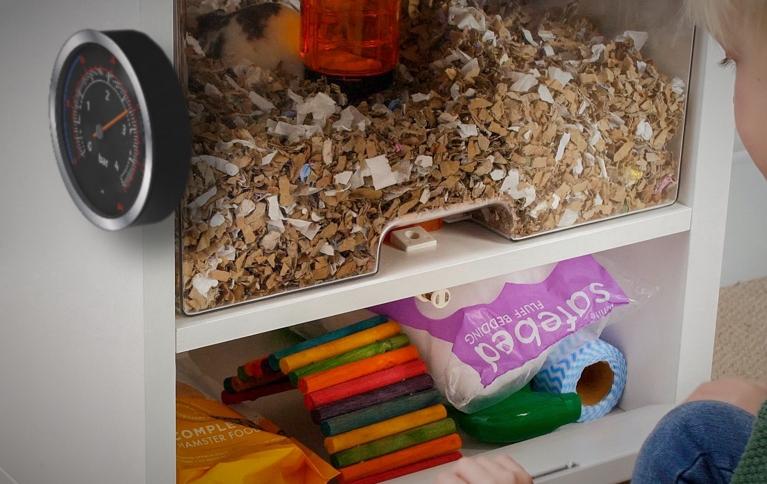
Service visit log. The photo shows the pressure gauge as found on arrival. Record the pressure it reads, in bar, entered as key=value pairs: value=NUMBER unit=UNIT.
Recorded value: value=2.75 unit=bar
